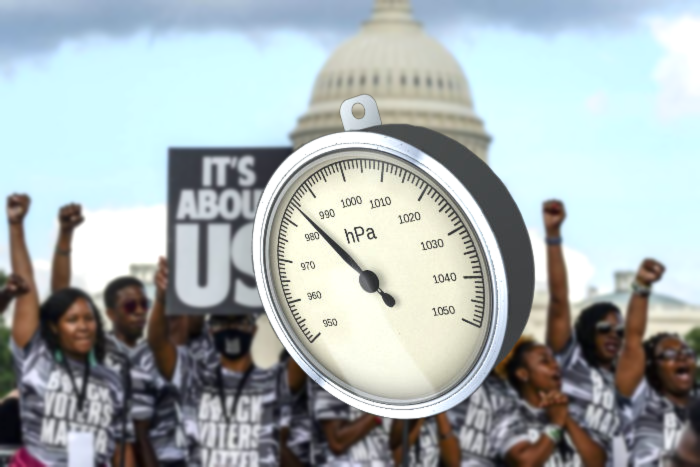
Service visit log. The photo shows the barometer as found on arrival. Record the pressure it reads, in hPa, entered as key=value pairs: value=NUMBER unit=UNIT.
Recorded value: value=985 unit=hPa
